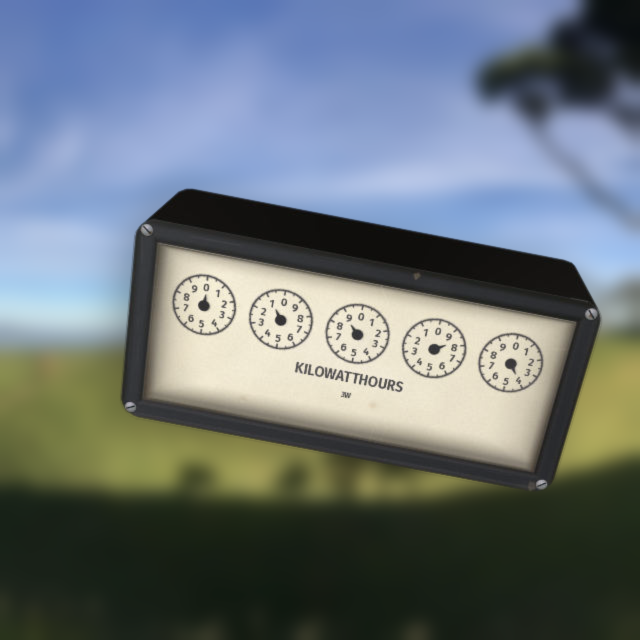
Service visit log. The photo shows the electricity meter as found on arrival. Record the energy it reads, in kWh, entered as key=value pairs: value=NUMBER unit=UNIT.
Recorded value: value=884 unit=kWh
